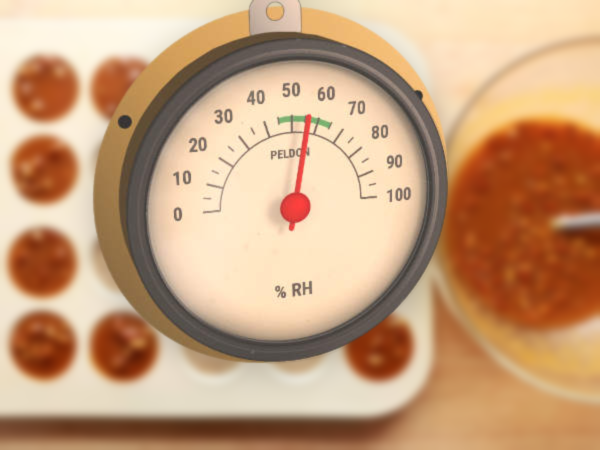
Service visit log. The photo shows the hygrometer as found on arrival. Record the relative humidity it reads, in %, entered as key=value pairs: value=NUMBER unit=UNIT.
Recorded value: value=55 unit=%
